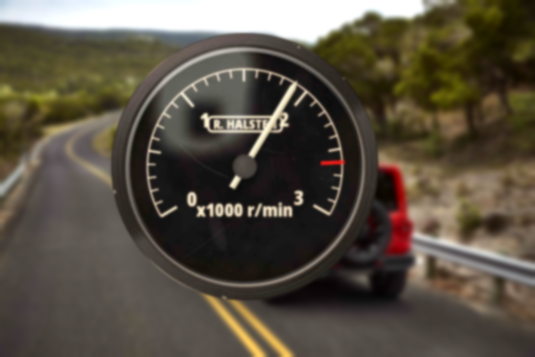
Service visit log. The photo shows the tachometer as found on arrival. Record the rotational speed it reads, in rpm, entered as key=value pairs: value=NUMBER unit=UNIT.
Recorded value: value=1900 unit=rpm
